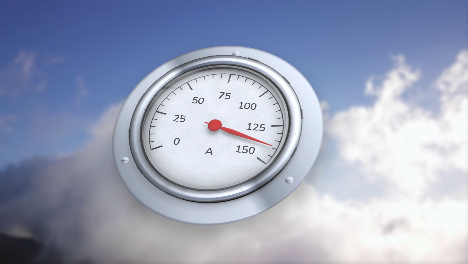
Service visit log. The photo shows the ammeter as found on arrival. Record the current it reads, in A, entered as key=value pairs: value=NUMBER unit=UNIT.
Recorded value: value=140 unit=A
